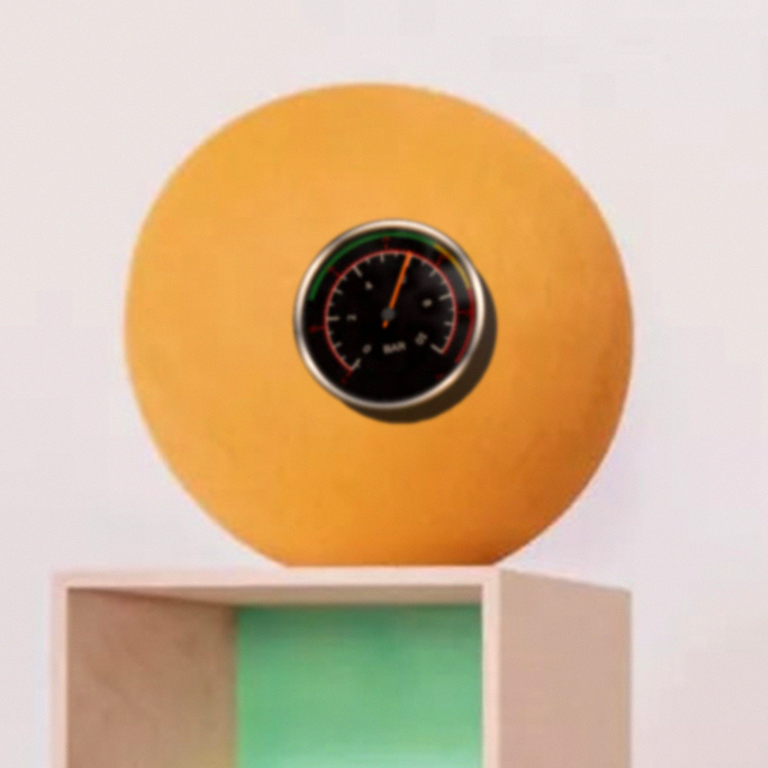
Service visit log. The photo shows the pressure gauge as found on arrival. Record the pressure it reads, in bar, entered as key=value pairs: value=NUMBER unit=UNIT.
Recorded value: value=6 unit=bar
